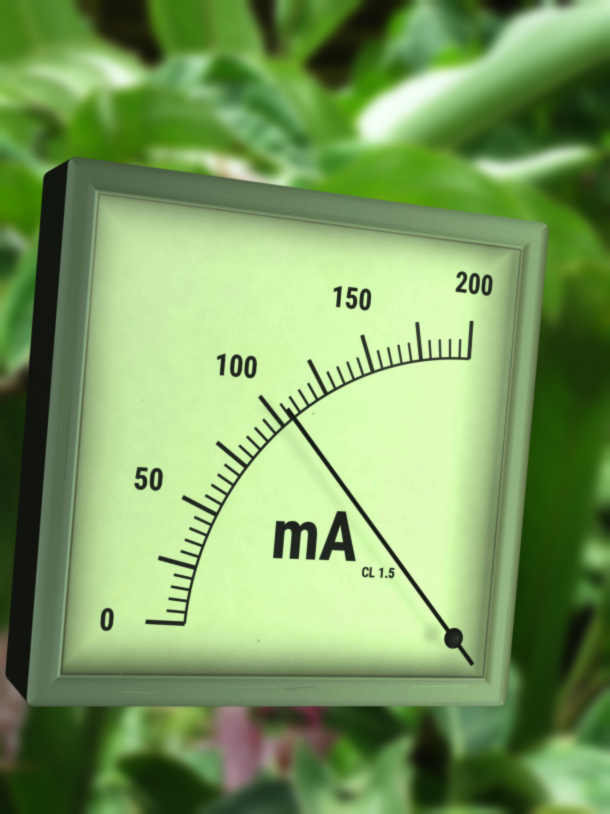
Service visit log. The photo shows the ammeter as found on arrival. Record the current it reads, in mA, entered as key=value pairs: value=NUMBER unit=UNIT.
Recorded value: value=105 unit=mA
